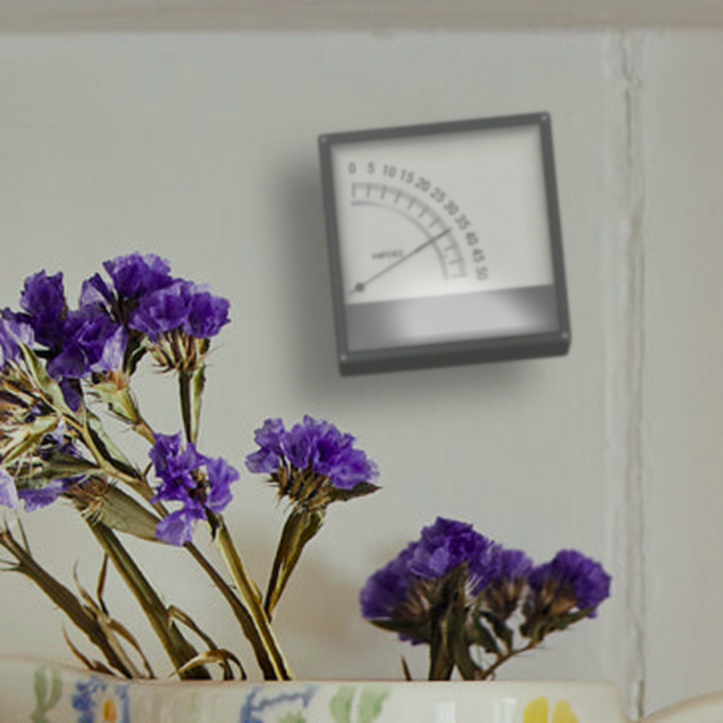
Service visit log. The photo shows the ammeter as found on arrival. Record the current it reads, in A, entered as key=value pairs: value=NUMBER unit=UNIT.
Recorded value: value=35 unit=A
